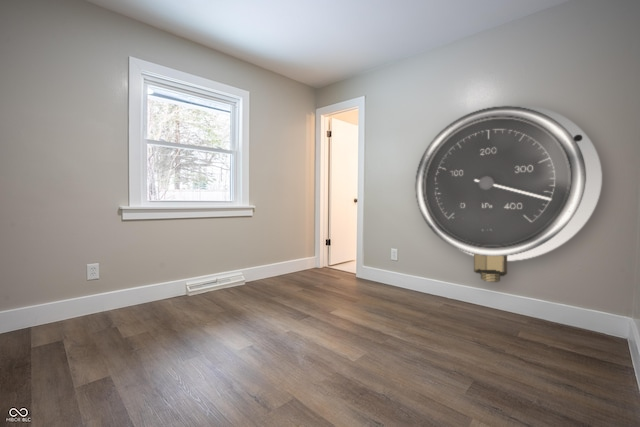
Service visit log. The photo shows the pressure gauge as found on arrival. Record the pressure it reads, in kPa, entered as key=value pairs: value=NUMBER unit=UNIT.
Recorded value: value=360 unit=kPa
